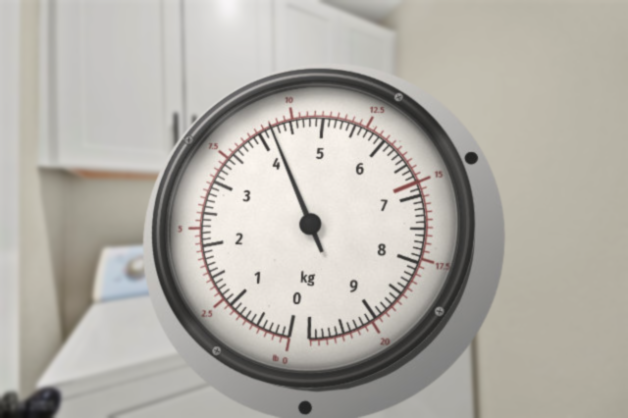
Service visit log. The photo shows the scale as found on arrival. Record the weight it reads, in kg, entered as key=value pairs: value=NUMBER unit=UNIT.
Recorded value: value=4.2 unit=kg
